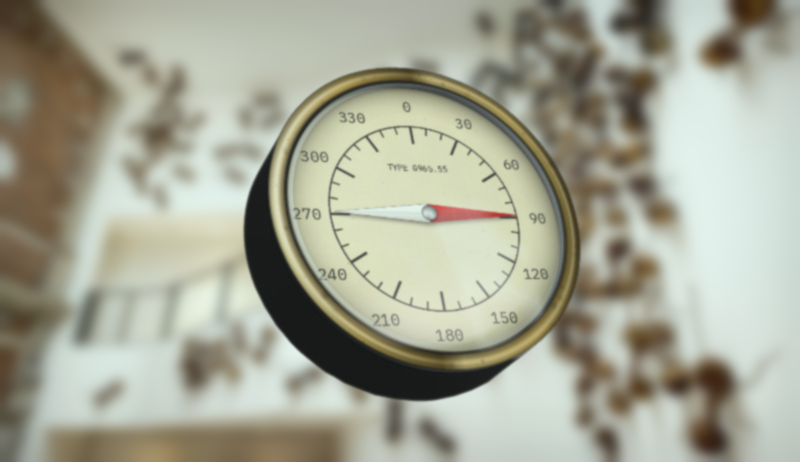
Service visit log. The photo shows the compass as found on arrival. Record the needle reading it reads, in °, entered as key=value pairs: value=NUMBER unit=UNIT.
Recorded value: value=90 unit=°
